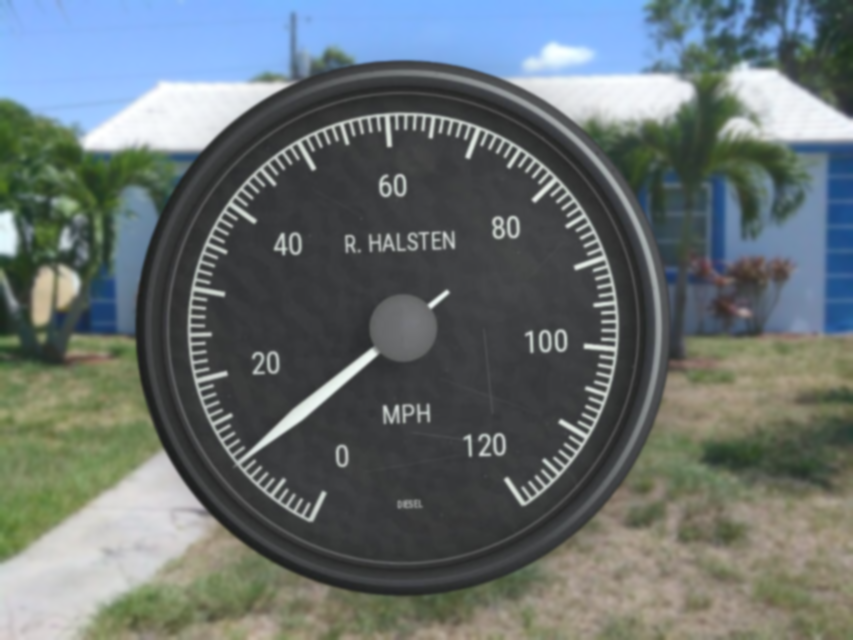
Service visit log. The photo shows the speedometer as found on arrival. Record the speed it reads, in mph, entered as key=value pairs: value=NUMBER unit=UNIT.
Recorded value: value=10 unit=mph
